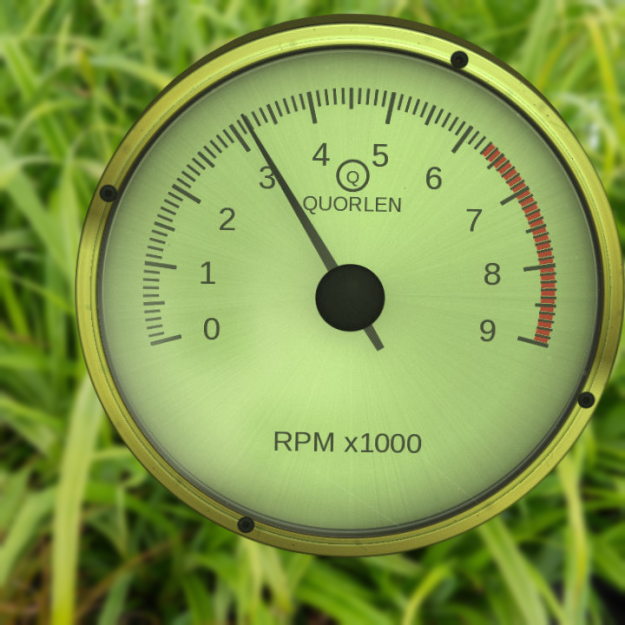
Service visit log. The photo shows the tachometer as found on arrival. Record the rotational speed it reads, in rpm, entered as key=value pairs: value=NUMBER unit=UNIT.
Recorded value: value=3200 unit=rpm
